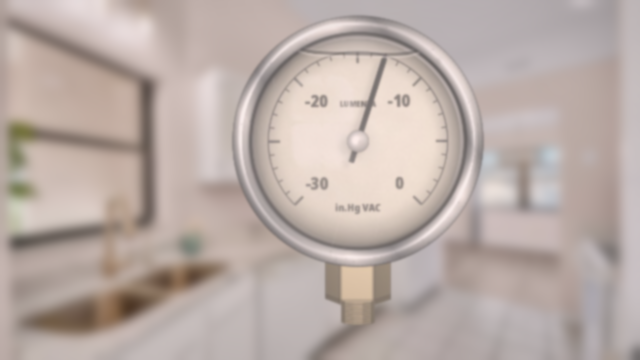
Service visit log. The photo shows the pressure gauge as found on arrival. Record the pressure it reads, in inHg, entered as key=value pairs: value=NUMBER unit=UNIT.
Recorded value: value=-13 unit=inHg
